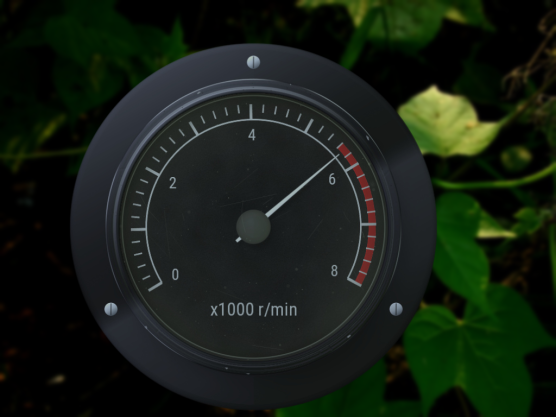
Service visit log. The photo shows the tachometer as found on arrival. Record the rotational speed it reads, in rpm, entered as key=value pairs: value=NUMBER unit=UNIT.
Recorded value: value=5700 unit=rpm
